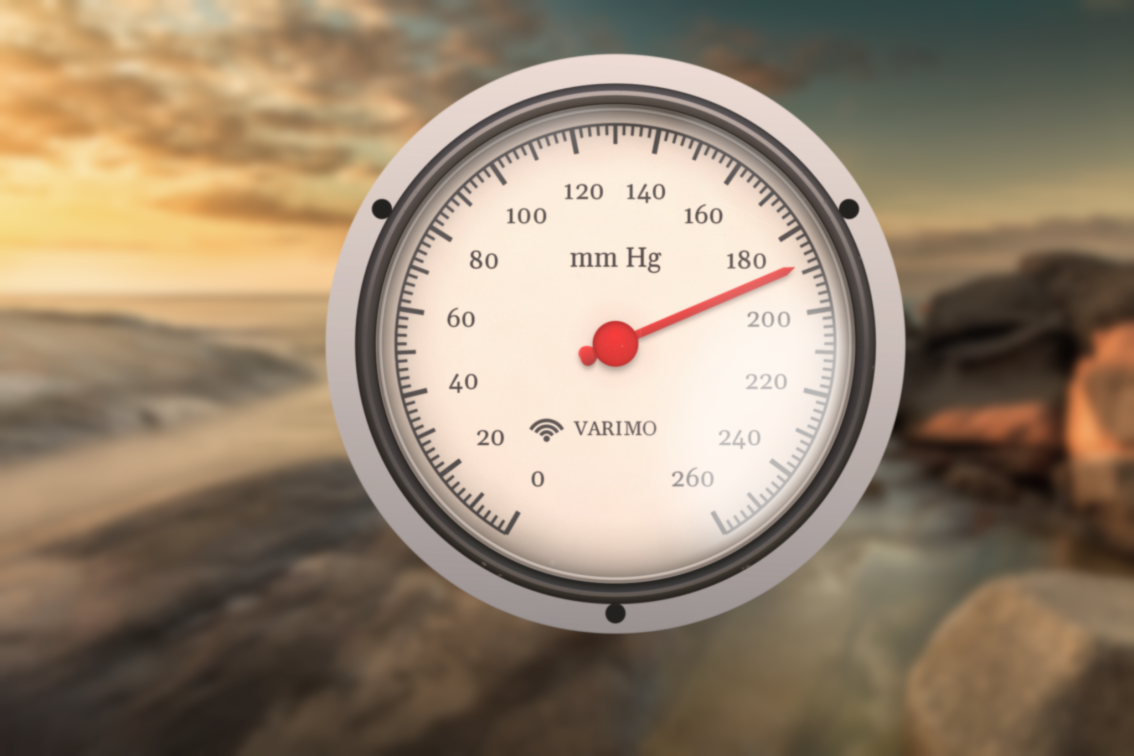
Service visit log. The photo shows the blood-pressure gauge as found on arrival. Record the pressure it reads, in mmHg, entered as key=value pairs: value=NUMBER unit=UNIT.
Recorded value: value=188 unit=mmHg
